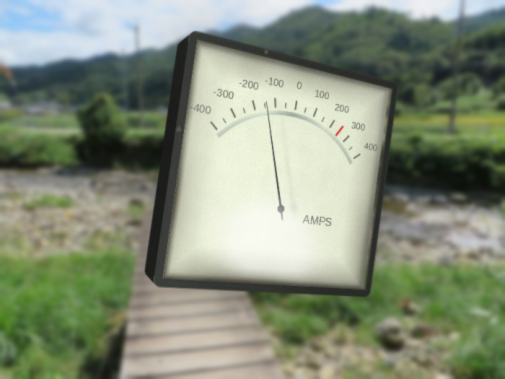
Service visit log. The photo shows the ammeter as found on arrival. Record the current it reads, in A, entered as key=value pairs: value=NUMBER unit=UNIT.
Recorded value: value=-150 unit=A
